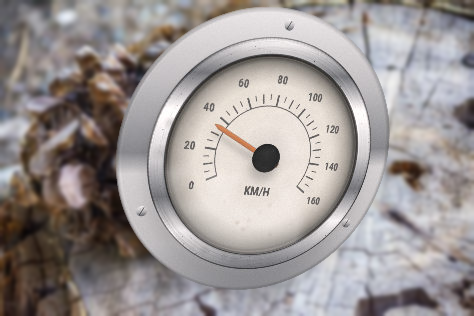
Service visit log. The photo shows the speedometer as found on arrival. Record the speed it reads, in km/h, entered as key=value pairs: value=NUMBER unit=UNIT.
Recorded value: value=35 unit=km/h
